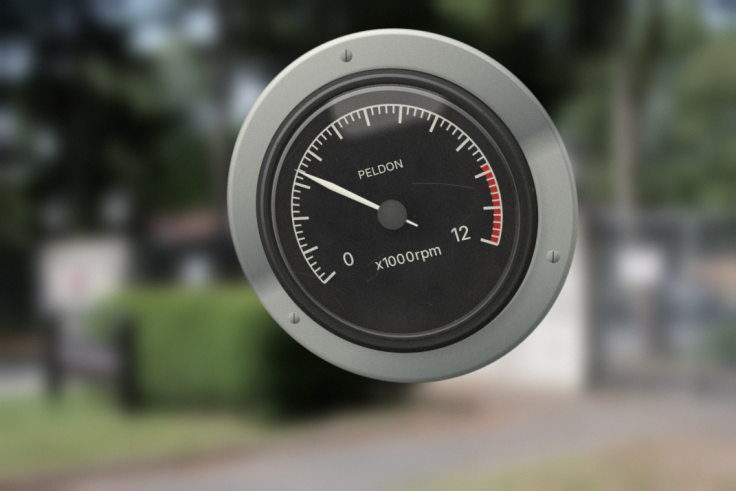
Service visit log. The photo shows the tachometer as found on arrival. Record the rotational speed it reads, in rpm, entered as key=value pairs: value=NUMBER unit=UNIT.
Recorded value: value=3400 unit=rpm
